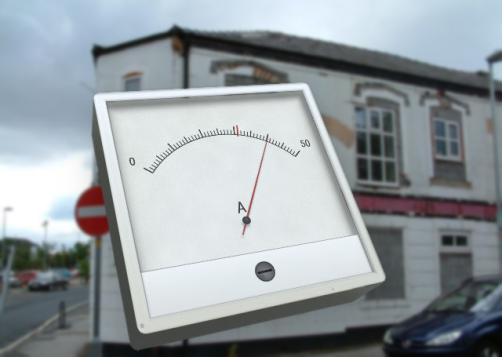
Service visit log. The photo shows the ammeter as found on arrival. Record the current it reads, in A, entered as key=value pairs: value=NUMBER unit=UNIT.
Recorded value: value=40 unit=A
